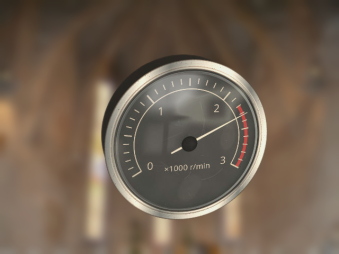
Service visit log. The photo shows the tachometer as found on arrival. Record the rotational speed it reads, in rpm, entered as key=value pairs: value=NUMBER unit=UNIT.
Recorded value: value=2300 unit=rpm
